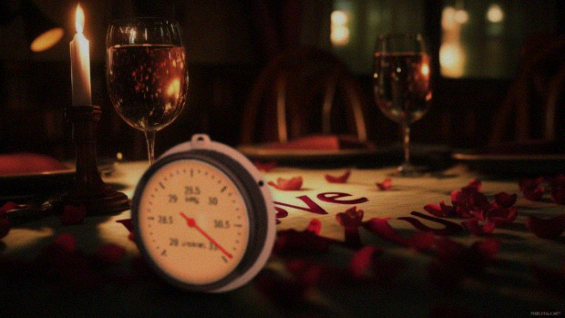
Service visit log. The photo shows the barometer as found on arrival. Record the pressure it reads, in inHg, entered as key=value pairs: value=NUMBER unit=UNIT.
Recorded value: value=30.9 unit=inHg
